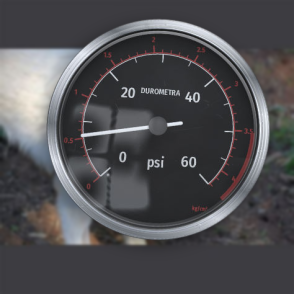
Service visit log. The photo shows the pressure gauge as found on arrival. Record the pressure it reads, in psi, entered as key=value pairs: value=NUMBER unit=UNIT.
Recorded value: value=7.5 unit=psi
